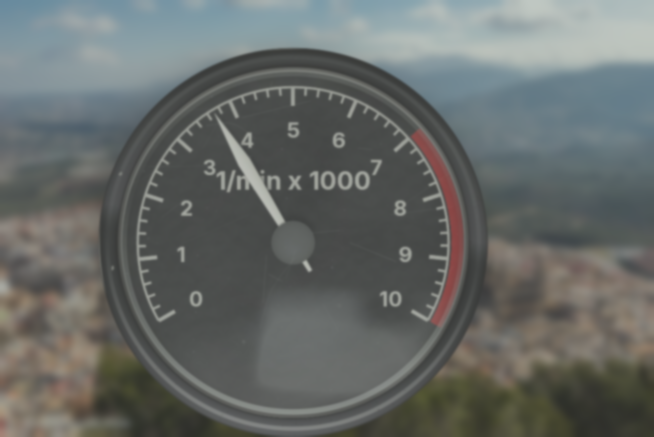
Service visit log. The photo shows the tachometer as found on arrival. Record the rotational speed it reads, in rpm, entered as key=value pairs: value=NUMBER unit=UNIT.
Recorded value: value=3700 unit=rpm
